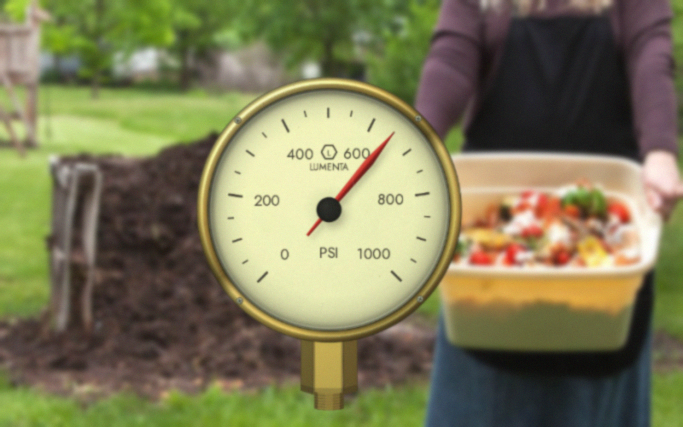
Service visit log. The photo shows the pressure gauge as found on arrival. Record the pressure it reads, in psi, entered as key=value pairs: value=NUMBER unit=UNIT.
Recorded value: value=650 unit=psi
